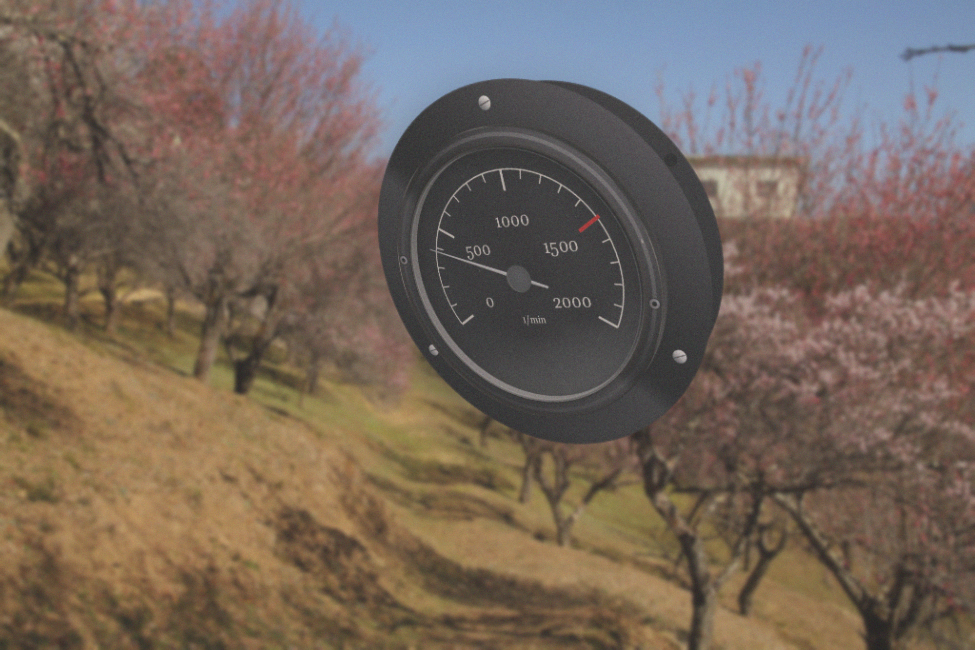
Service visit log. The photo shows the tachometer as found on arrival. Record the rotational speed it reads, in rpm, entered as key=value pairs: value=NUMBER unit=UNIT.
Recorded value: value=400 unit=rpm
